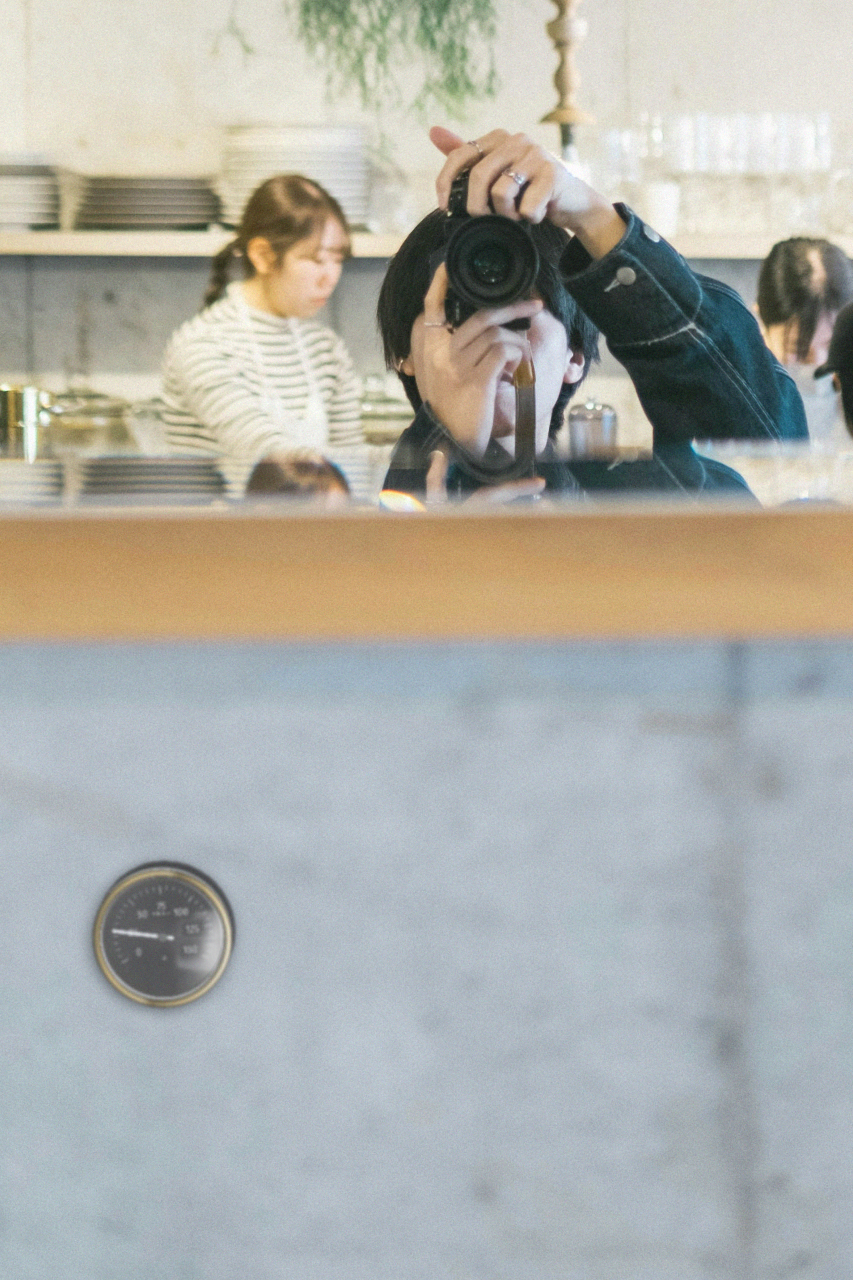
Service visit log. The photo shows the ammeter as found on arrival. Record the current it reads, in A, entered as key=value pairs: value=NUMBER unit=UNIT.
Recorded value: value=25 unit=A
